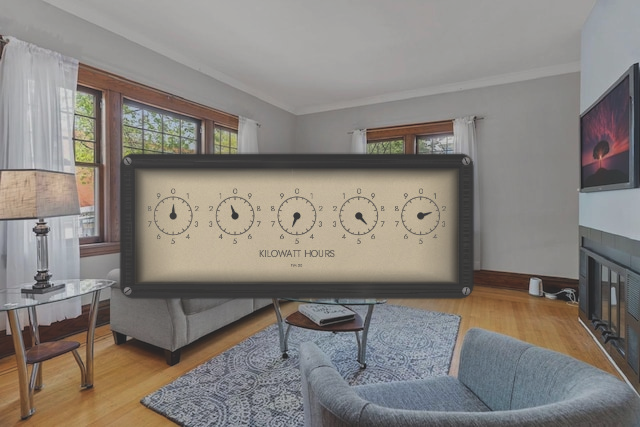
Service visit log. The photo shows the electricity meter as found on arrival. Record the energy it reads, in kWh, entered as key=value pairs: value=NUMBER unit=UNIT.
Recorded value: value=562 unit=kWh
